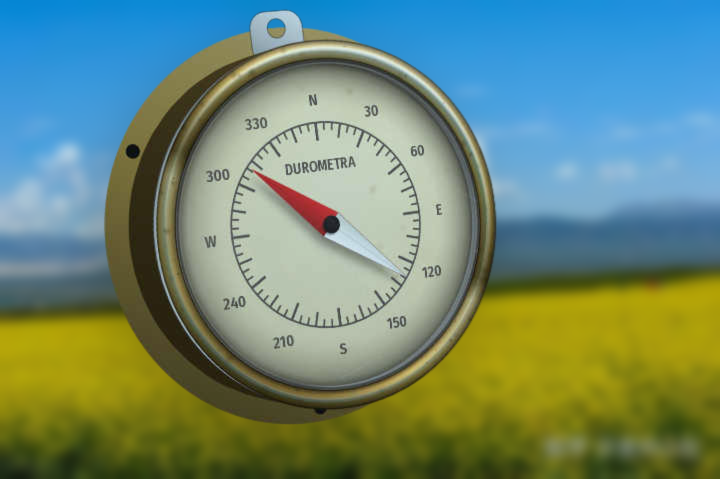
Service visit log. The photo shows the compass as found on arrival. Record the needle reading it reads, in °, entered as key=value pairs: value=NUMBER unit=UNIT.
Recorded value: value=310 unit=°
